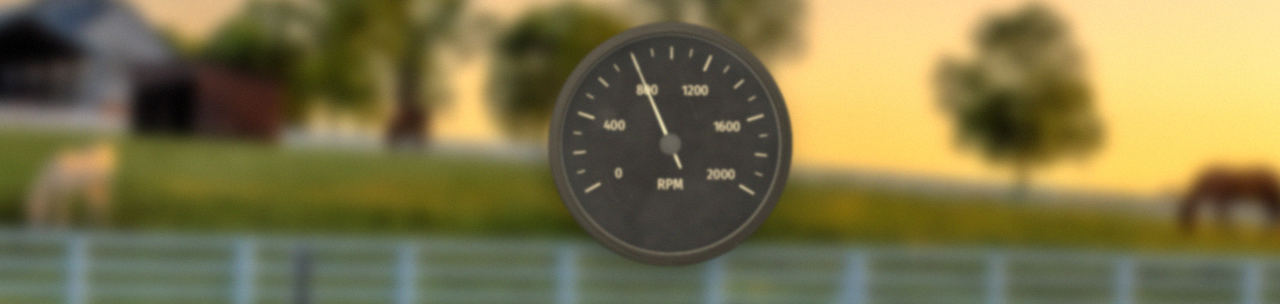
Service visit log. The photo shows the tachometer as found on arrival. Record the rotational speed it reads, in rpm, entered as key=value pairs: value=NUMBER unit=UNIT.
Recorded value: value=800 unit=rpm
